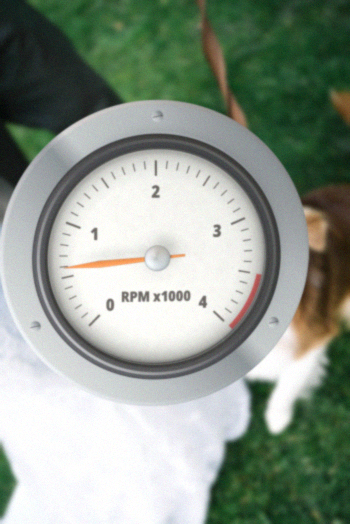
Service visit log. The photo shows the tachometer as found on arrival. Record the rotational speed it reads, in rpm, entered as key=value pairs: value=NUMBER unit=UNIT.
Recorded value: value=600 unit=rpm
